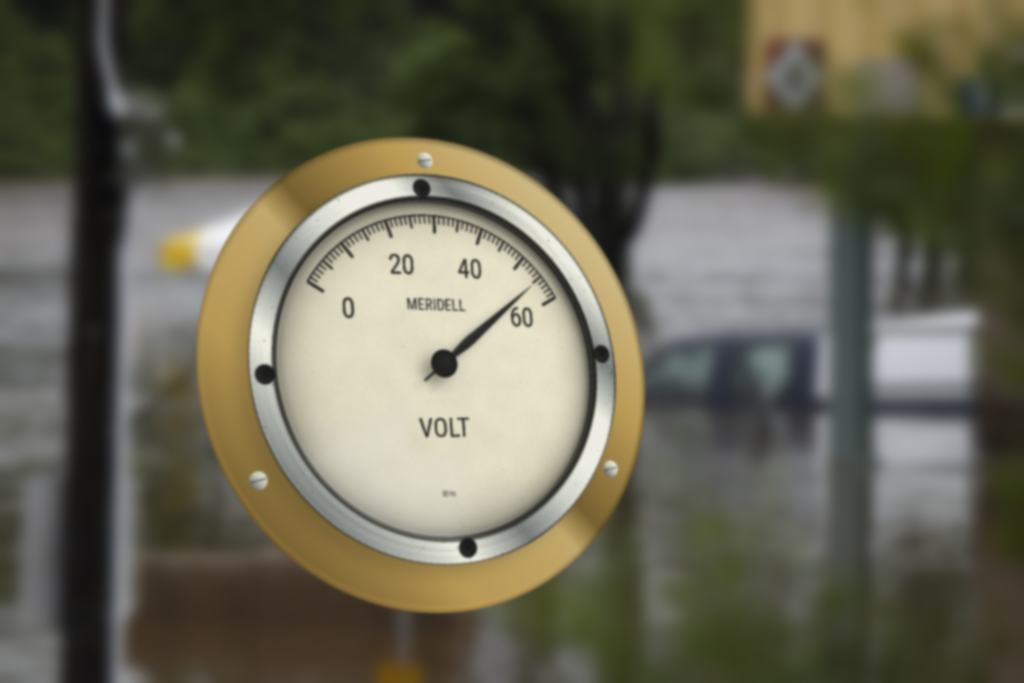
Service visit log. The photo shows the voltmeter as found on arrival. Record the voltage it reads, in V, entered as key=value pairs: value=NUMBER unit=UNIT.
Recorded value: value=55 unit=V
